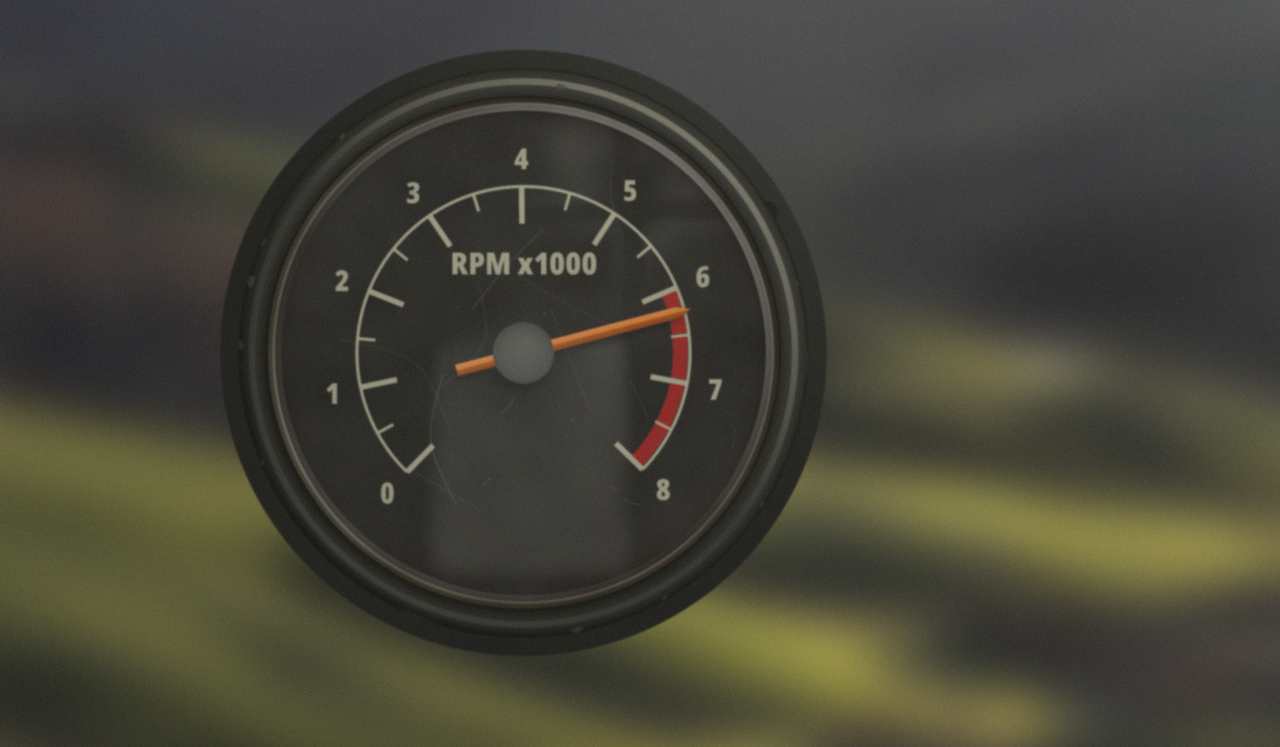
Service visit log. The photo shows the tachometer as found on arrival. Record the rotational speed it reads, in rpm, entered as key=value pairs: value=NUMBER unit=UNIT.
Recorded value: value=6250 unit=rpm
